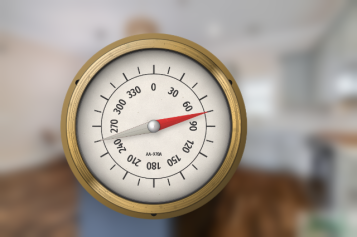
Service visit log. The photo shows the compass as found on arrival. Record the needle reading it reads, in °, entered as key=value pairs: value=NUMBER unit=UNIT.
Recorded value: value=75 unit=°
